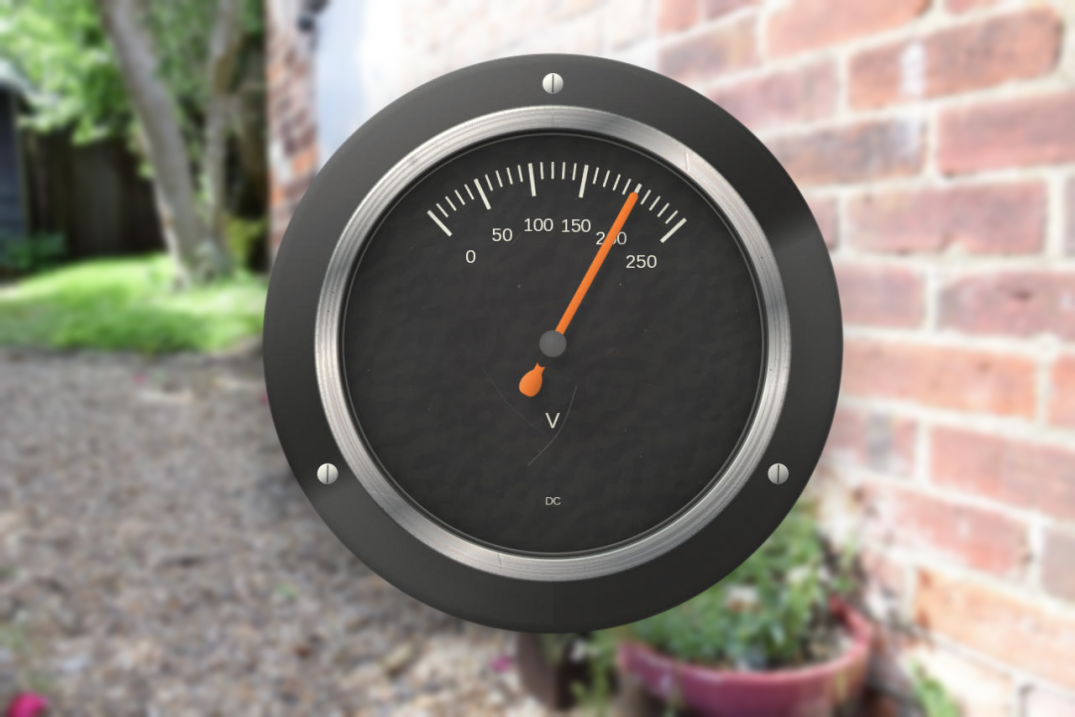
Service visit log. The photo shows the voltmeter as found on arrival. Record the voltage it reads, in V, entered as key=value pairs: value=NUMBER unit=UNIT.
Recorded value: value=200 unit=V
